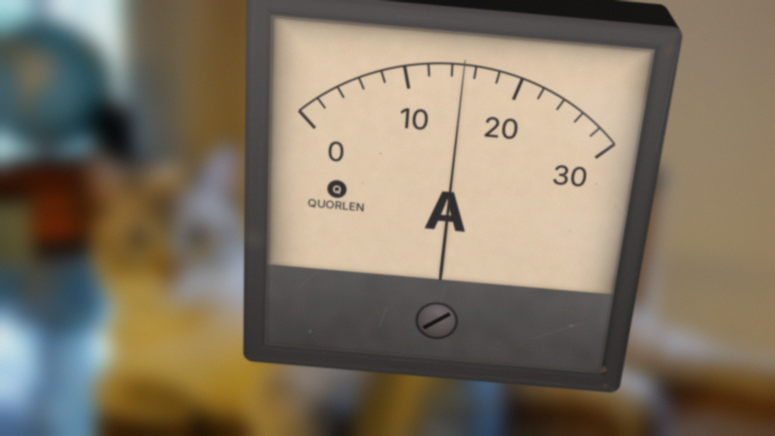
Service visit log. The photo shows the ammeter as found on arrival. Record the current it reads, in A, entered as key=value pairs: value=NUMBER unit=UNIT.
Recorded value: value=15 unit=A
